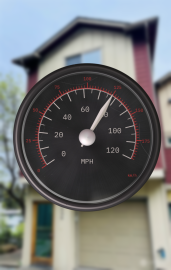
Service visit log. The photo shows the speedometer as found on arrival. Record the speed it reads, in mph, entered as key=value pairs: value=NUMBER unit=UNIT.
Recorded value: value=77.5 unit=mph
